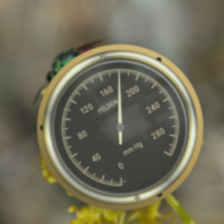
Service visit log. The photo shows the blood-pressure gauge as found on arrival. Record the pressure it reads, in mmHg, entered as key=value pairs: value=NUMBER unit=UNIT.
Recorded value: value=180 unit=mmHg
